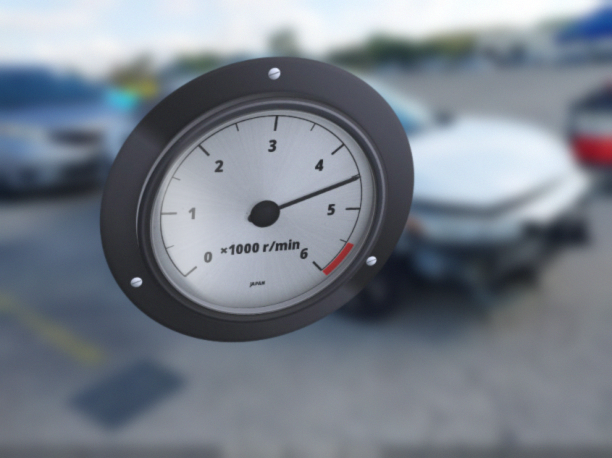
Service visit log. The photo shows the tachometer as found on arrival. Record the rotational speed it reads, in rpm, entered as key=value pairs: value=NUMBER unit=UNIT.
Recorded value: value=4500 unit=rpm
